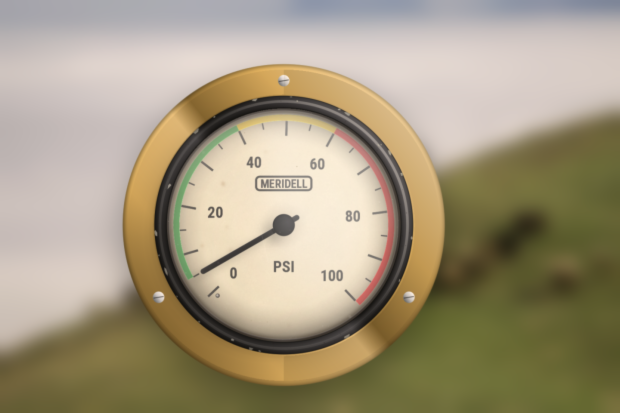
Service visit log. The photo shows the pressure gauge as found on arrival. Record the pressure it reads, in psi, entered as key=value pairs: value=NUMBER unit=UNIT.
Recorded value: value=5 unit=psi
